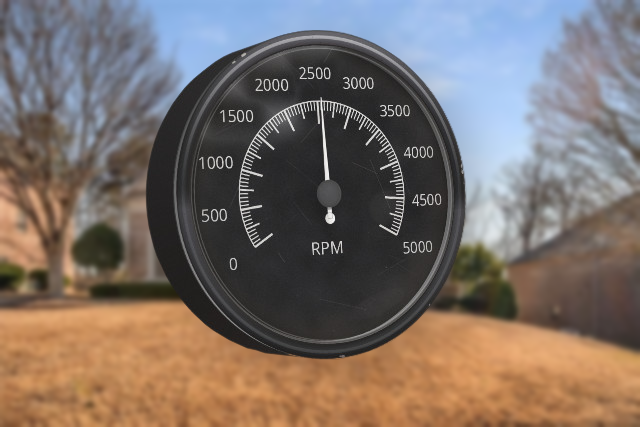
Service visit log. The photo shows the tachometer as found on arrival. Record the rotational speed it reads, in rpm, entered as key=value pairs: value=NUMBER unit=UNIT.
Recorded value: value=2500 unit=rpm
